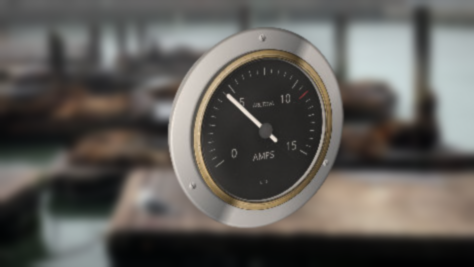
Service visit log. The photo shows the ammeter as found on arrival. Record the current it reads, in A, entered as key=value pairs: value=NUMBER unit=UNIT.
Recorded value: value=4.5 unit=A
